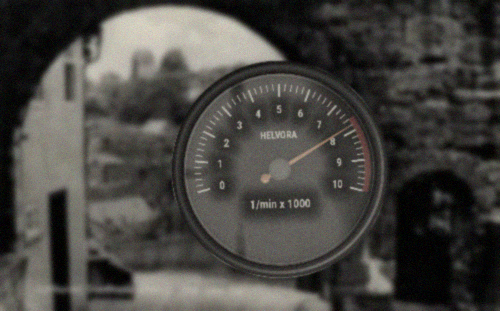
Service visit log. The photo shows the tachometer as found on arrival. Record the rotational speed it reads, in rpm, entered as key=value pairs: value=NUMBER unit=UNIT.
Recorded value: value=7800 unit=rpm
